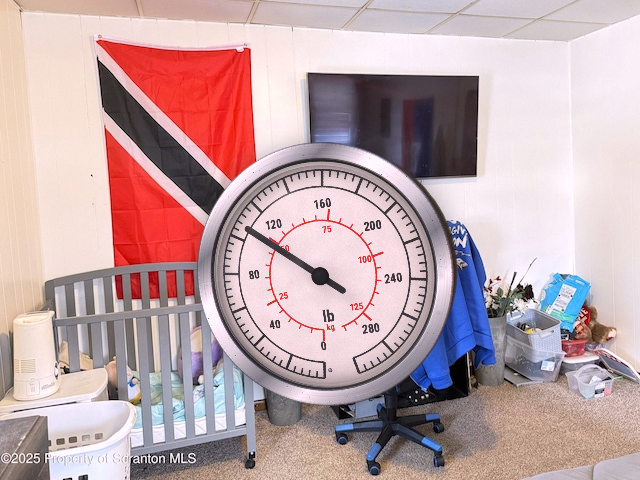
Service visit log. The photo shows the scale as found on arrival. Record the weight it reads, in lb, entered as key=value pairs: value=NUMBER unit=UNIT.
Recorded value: value=108 unit=lb
